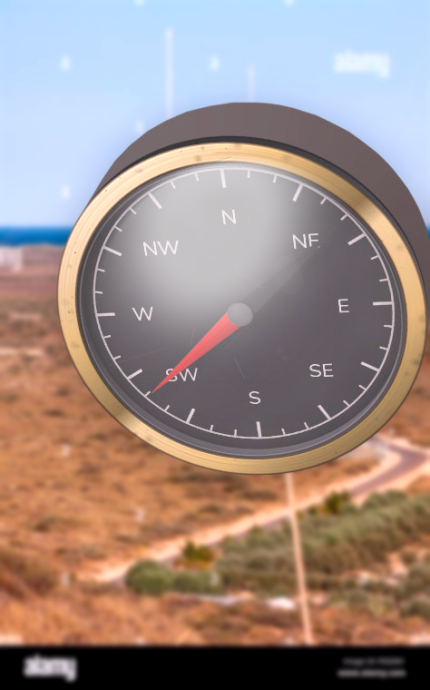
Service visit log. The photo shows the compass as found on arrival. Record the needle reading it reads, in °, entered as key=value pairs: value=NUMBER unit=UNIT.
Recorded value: value=230 unit=°
